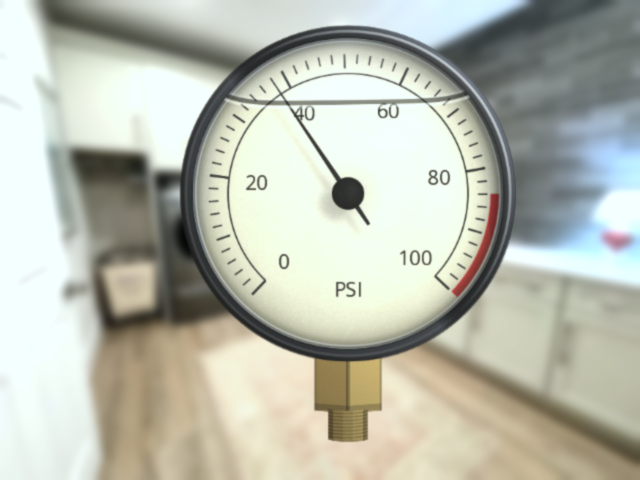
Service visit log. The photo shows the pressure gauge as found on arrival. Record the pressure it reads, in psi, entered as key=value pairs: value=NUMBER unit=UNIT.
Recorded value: value=38 unit=psi
